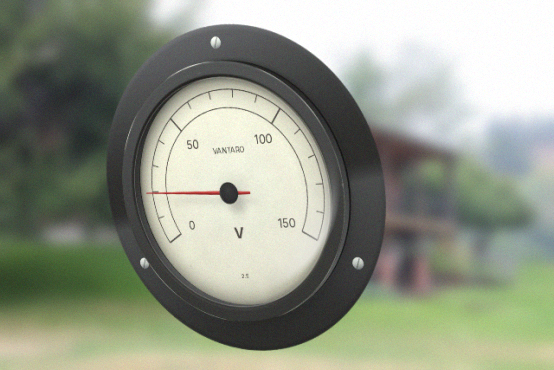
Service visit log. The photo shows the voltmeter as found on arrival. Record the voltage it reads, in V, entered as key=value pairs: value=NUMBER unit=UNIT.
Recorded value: value=20 unit=V
